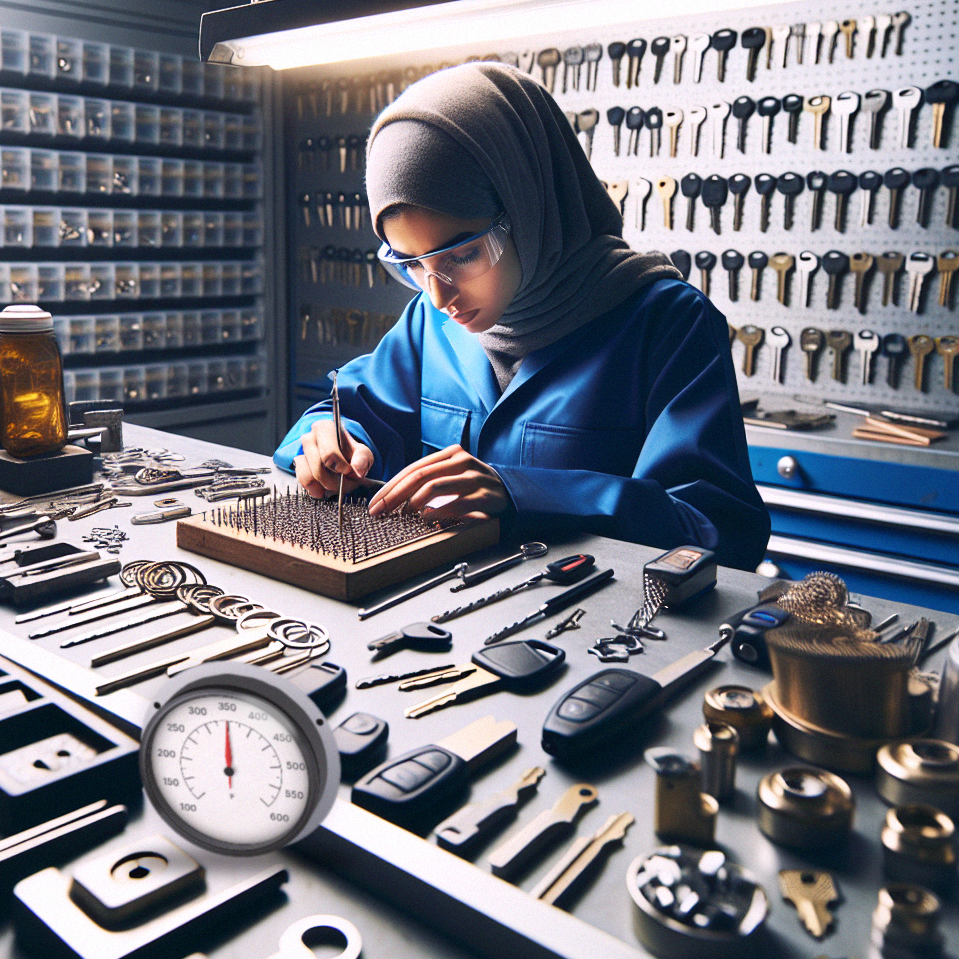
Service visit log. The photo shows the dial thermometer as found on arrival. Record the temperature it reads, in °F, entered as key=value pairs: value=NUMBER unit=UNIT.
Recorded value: value=350 unit=°F
